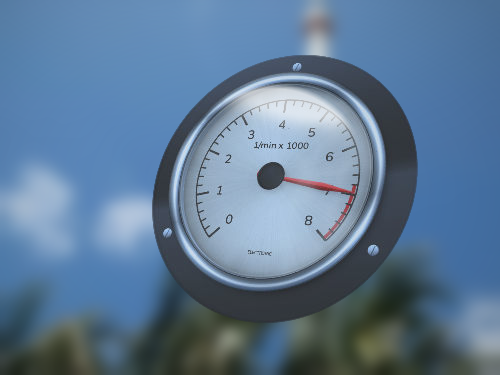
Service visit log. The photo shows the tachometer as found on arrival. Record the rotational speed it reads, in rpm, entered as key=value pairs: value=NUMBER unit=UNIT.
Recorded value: value=7000 unit=rpm
